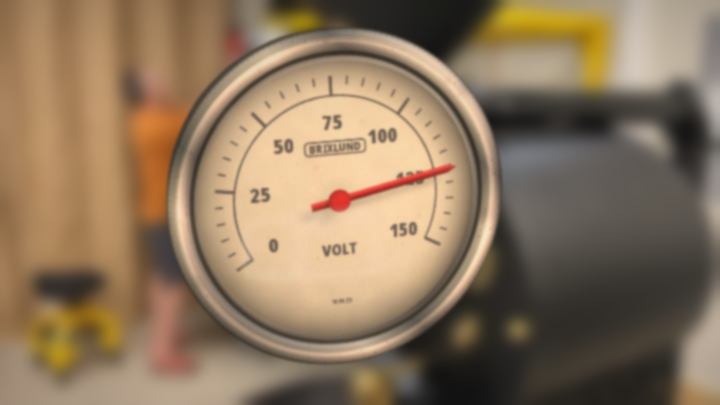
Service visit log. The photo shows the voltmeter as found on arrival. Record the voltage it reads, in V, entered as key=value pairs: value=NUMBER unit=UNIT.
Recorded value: value=125 unit=V
